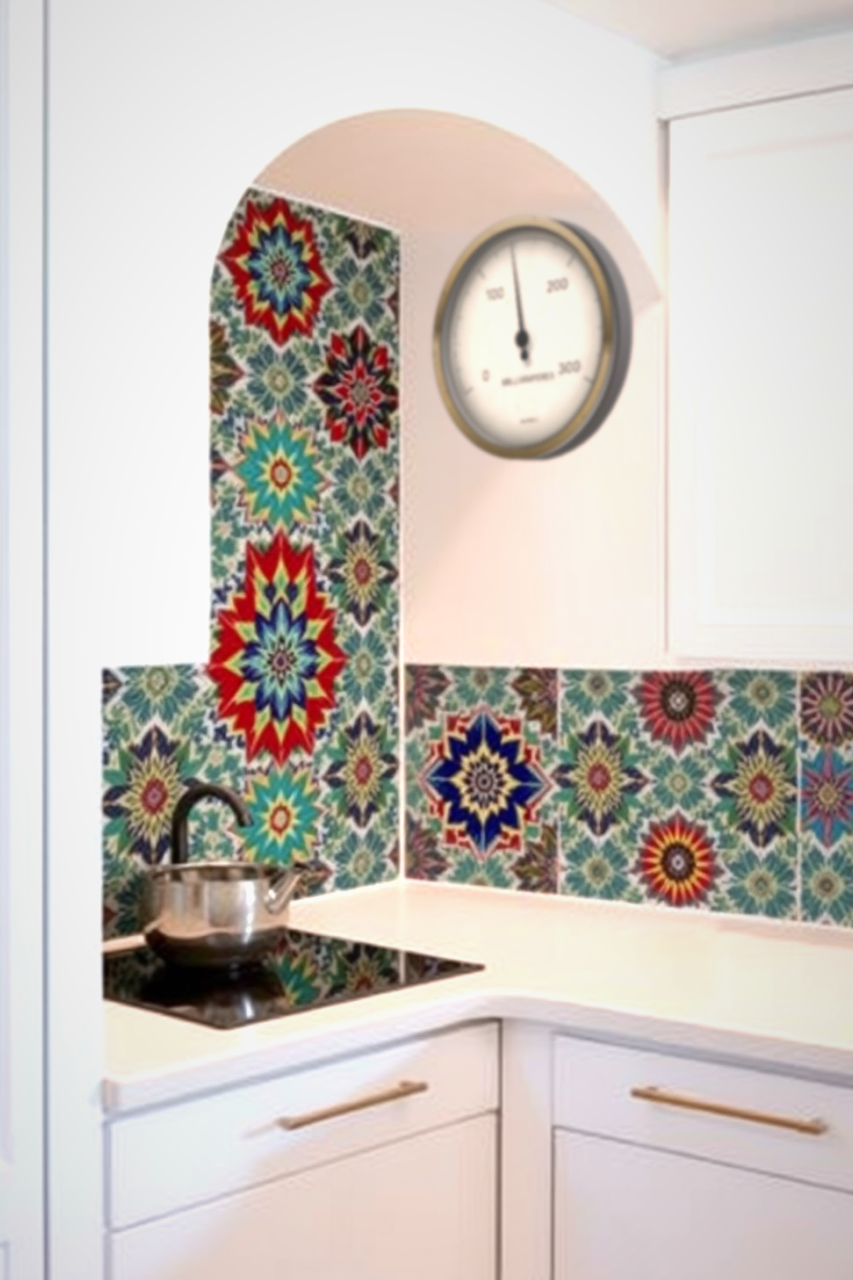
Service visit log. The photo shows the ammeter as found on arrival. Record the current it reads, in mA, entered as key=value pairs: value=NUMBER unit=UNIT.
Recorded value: value=140 unit=mA
